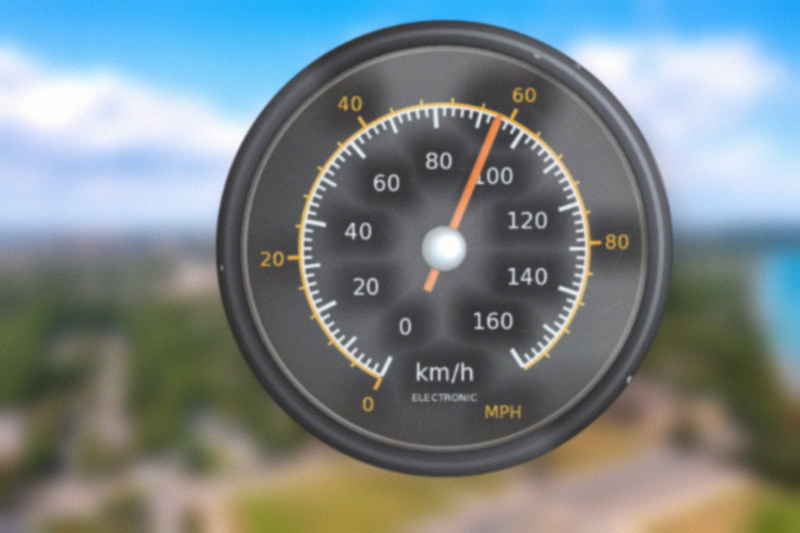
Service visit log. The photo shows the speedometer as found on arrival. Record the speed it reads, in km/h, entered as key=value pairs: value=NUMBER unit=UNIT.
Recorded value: value=94 unit=km/h
